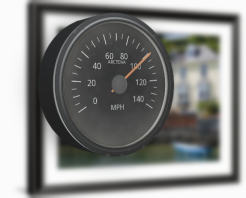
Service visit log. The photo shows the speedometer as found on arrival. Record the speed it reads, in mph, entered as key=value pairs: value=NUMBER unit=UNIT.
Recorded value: value=100 unit=mph
